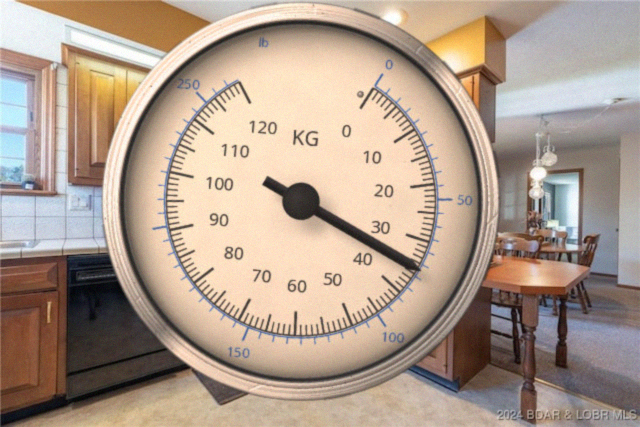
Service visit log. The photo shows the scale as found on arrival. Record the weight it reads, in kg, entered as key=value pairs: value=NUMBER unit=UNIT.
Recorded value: value=35 unit=kg
